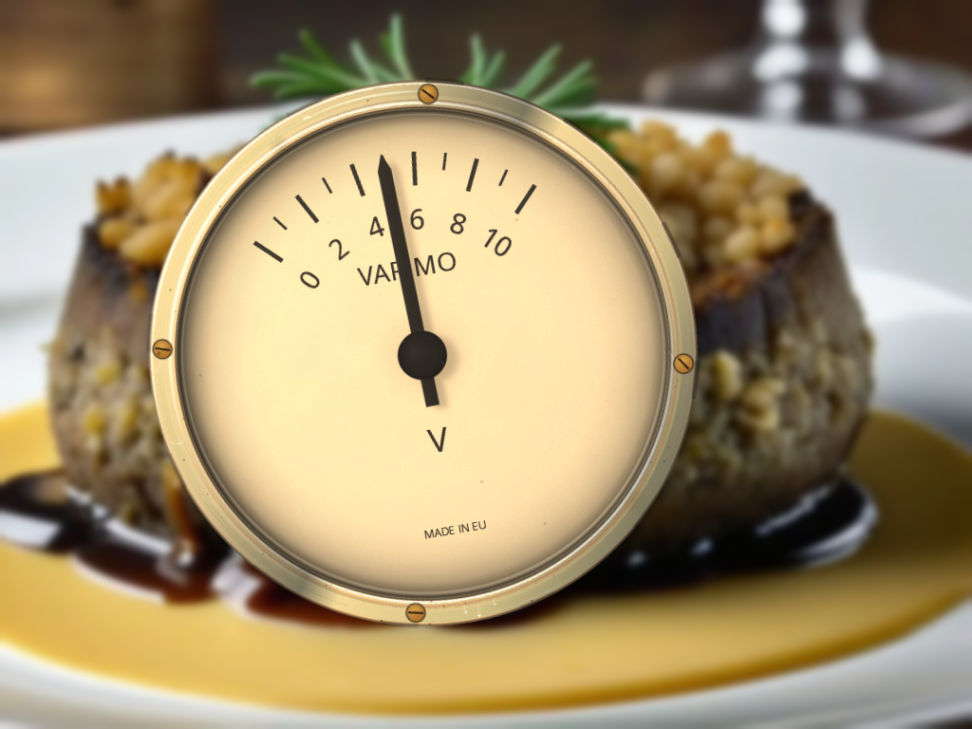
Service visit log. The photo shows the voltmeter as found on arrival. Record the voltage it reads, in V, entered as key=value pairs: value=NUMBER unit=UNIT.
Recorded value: value=5 unit=V
